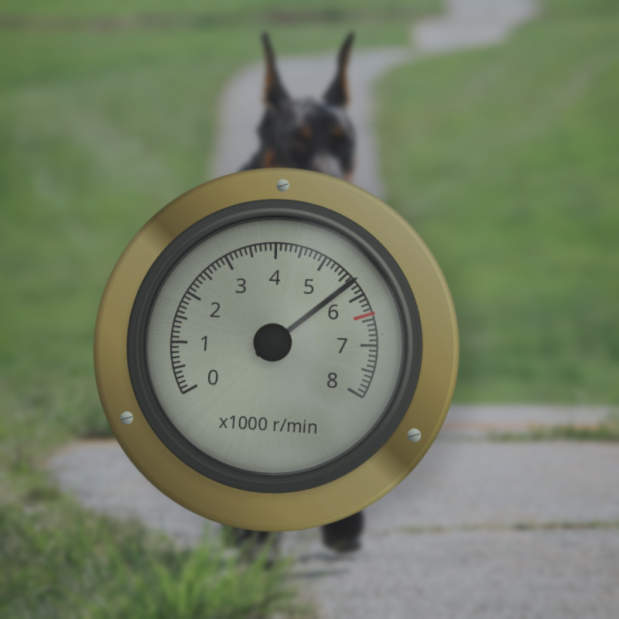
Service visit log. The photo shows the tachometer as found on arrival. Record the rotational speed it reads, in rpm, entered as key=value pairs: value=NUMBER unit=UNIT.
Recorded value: value=5700 unit=rpm
